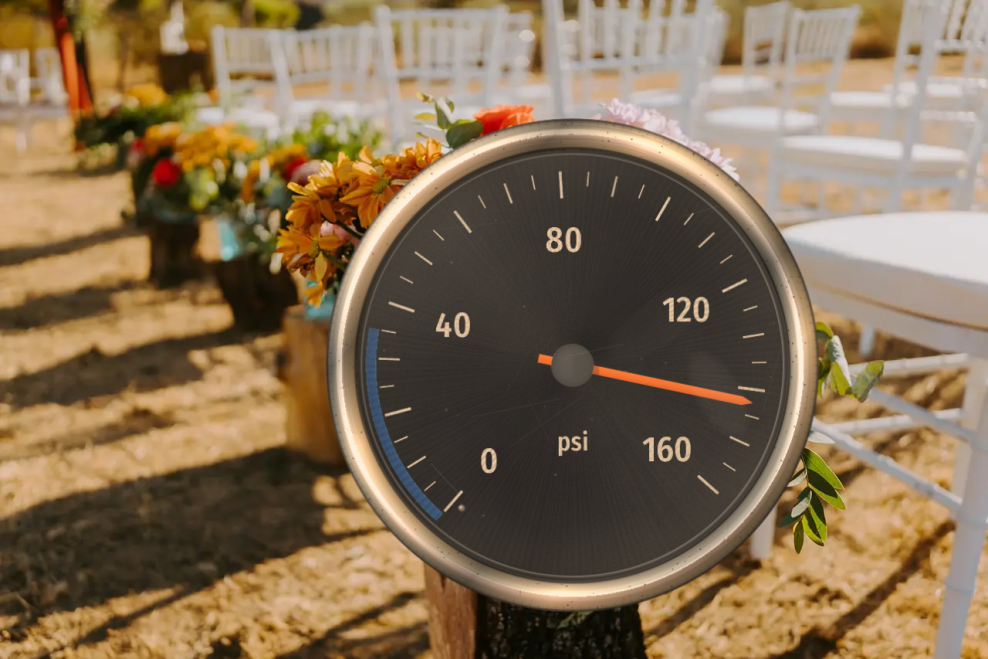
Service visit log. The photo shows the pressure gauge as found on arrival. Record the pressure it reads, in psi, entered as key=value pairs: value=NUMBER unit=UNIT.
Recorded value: value=142.5 unit=psi
